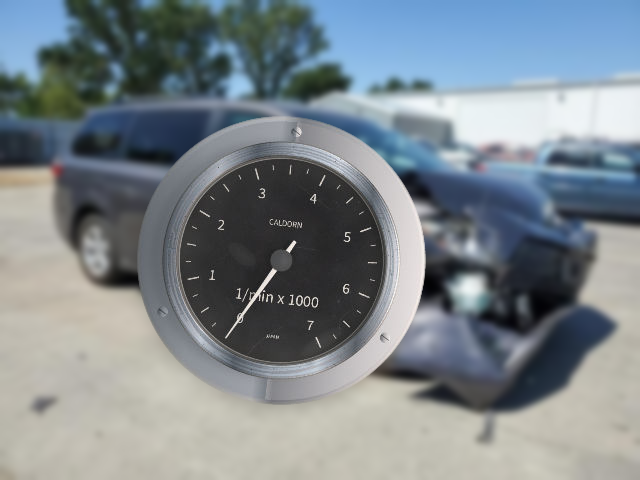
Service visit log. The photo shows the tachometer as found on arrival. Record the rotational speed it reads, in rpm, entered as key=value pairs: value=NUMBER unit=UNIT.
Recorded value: value=0 unit=rpm
